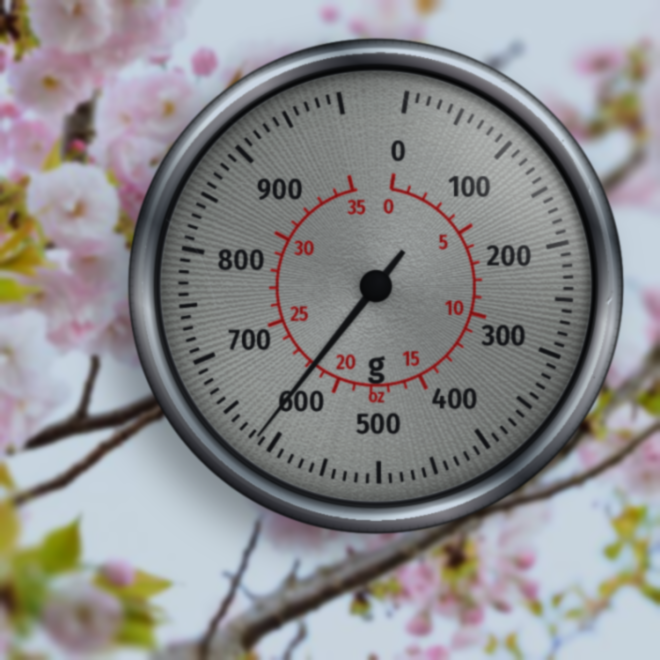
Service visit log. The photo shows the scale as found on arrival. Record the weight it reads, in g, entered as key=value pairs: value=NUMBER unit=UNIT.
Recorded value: value=615 unit=g
